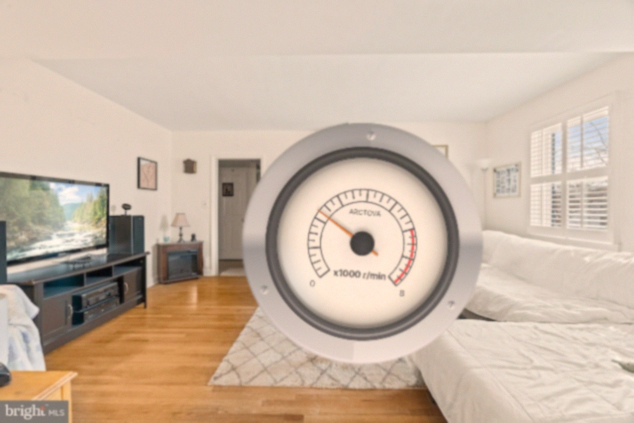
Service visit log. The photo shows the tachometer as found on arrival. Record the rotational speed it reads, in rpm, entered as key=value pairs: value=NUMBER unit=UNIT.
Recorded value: value=2250 unit=rpm
